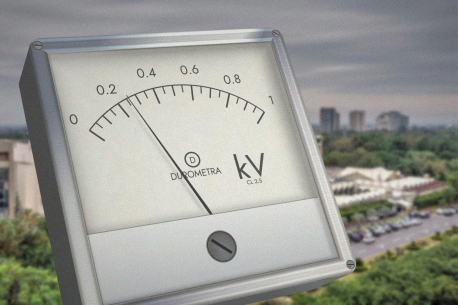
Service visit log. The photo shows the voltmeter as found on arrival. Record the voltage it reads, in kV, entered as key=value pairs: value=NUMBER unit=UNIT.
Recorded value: value=0.25 unit=kV
